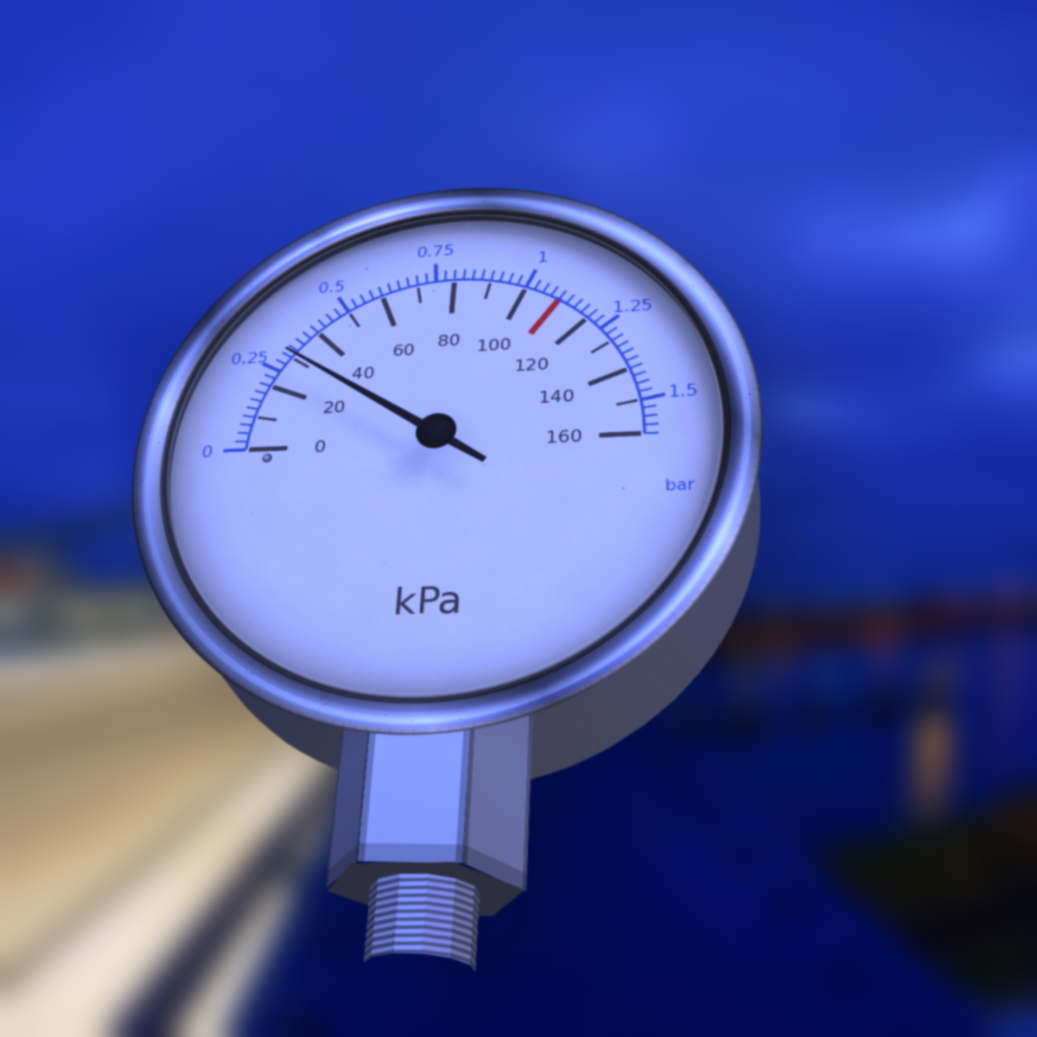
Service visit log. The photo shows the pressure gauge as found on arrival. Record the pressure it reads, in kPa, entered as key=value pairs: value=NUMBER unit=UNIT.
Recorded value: value=30 unit=kPa
